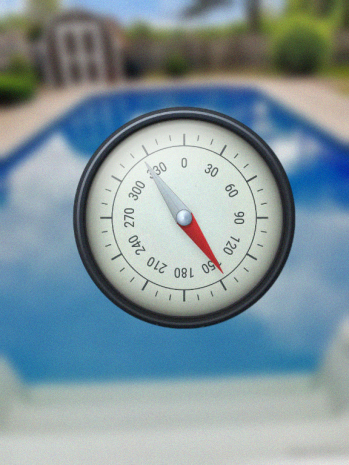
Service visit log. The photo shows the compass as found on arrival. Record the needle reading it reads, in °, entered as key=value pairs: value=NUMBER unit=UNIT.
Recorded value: value=145 unit=°
